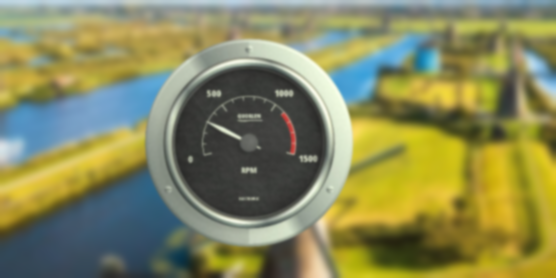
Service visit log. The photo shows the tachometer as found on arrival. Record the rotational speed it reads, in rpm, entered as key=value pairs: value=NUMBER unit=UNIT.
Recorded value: value=300 unit=rpm
